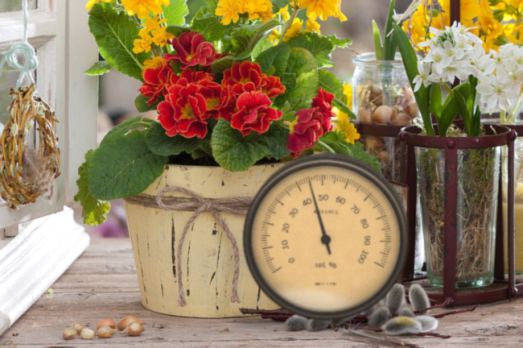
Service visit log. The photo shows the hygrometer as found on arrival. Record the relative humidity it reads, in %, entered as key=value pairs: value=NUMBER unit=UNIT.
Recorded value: value=45 unit=%
